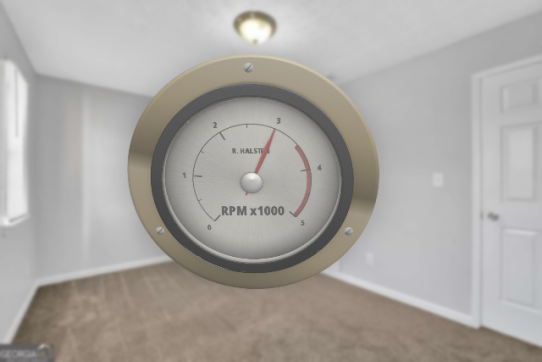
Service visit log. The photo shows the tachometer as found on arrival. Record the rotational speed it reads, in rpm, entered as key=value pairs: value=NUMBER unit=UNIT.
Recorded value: value=3000 unit=rpm
